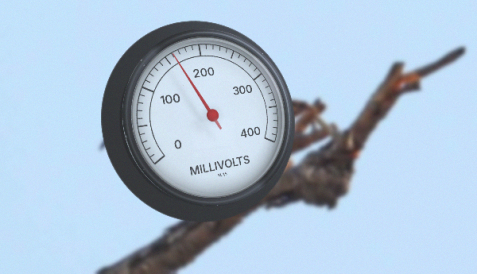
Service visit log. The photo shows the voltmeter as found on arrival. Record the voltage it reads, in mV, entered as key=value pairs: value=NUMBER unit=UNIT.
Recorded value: value=160 unit=mV
